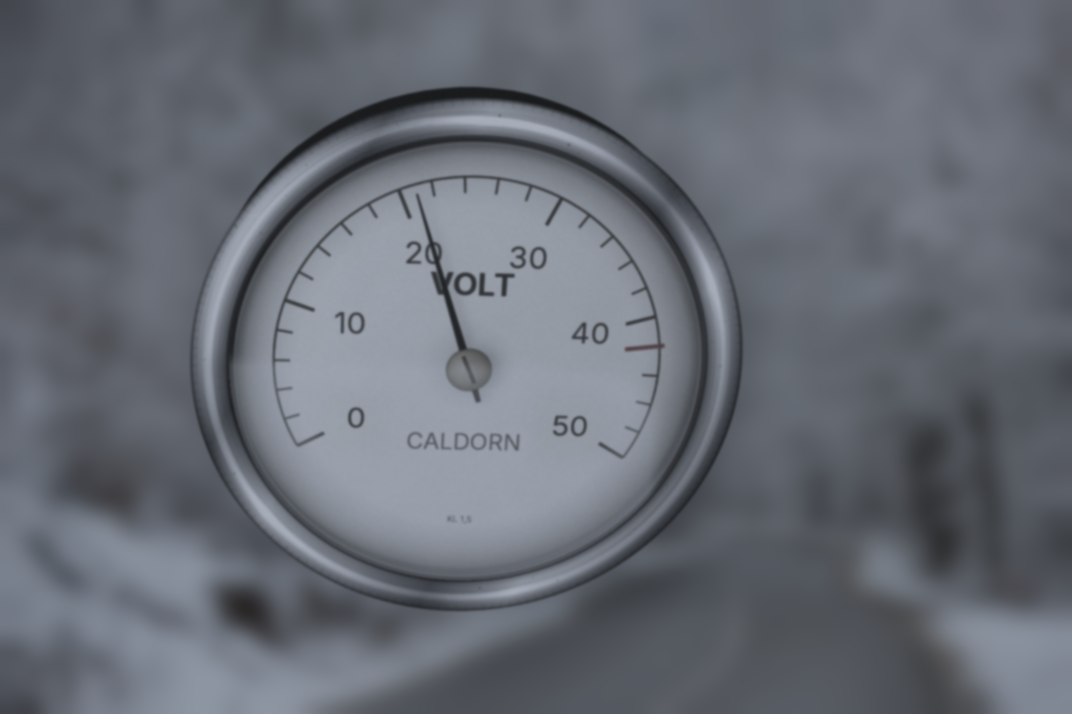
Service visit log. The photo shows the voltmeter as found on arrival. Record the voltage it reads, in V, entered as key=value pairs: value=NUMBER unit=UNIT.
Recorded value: value=21 unit=V
